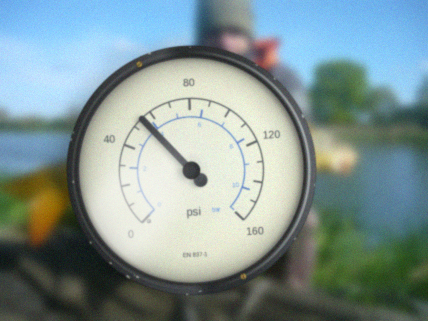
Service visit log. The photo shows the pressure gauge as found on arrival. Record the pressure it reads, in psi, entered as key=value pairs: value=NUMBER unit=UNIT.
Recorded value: value=55 unit=psi
